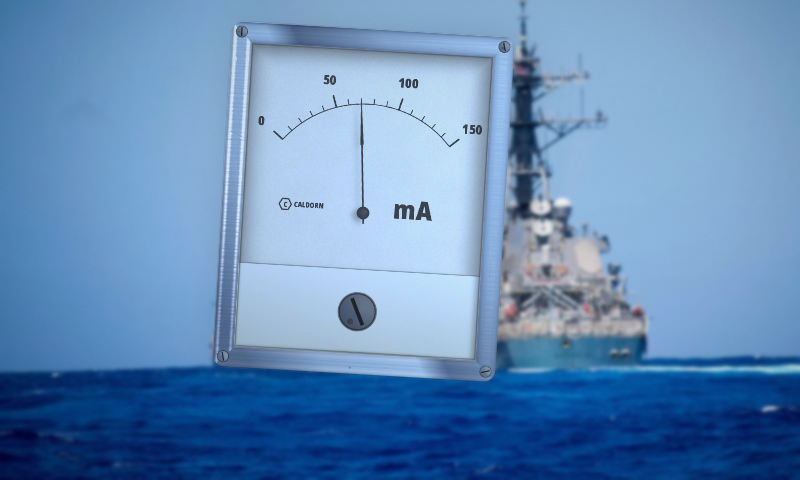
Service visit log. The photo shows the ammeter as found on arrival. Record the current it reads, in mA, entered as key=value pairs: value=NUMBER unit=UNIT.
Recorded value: value=70 unit=mA
